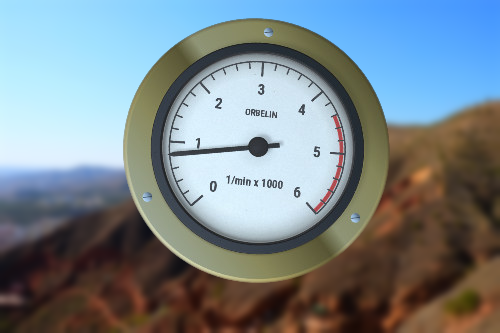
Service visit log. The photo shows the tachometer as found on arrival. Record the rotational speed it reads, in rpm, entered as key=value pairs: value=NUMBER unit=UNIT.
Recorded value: value=800 unit=rpm
